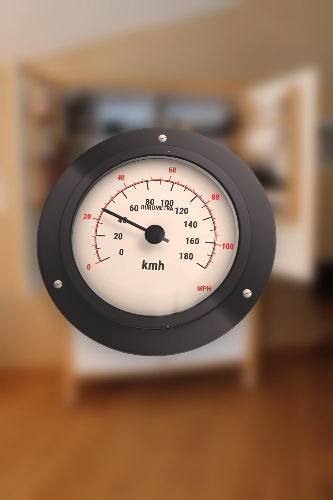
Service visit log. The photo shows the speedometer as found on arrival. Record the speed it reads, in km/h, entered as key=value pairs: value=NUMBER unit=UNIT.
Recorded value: value=40 unit=km/h
